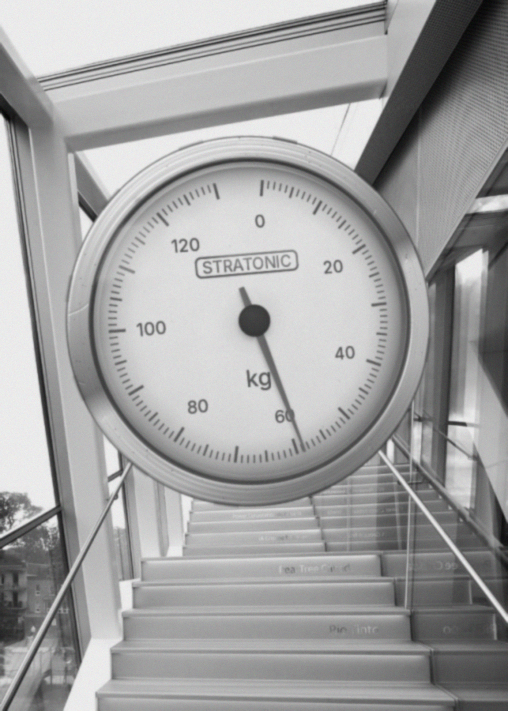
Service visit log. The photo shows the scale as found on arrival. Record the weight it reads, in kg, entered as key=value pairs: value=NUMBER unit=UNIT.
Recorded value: value=59 unit=kg
